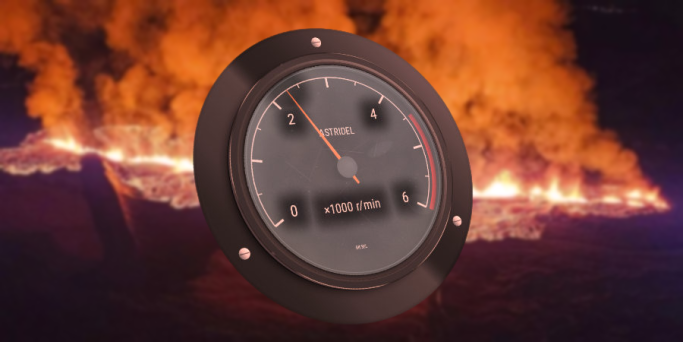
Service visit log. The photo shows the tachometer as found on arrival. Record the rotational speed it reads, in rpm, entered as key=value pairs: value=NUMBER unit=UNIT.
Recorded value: value=2250 unit=rpm
